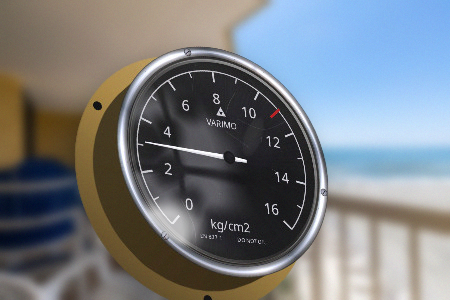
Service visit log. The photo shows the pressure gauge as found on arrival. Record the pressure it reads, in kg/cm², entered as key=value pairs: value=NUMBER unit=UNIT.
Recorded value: value=3 unit=kg/cm²
